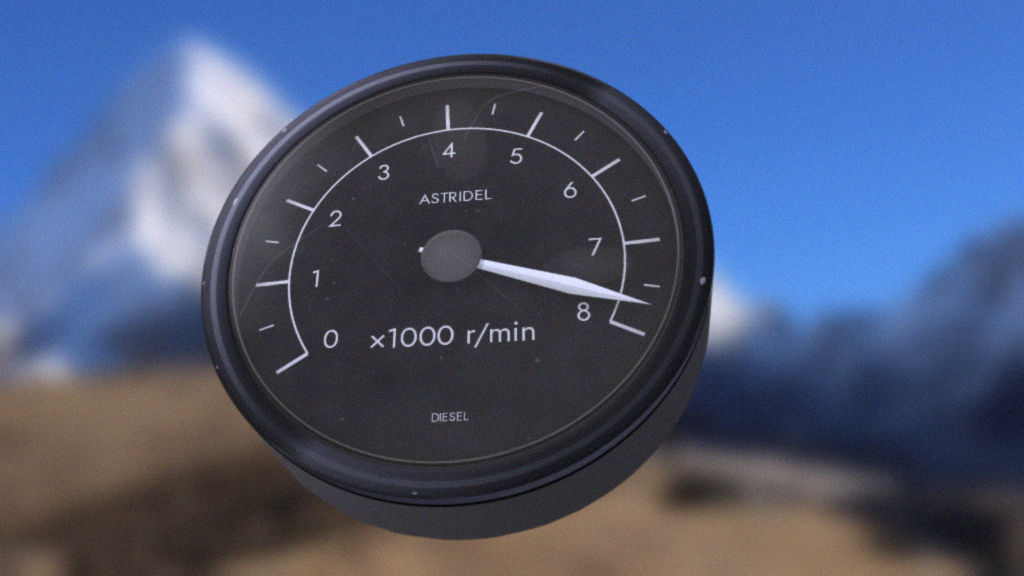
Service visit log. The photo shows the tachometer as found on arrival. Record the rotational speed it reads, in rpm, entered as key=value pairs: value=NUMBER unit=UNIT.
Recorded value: value=7750 unit=rpm
